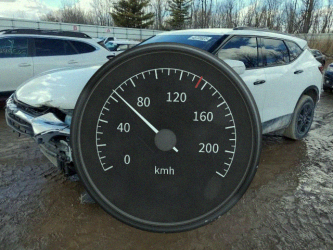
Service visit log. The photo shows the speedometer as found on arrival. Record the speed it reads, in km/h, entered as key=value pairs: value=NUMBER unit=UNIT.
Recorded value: value=65 unit=km/h
